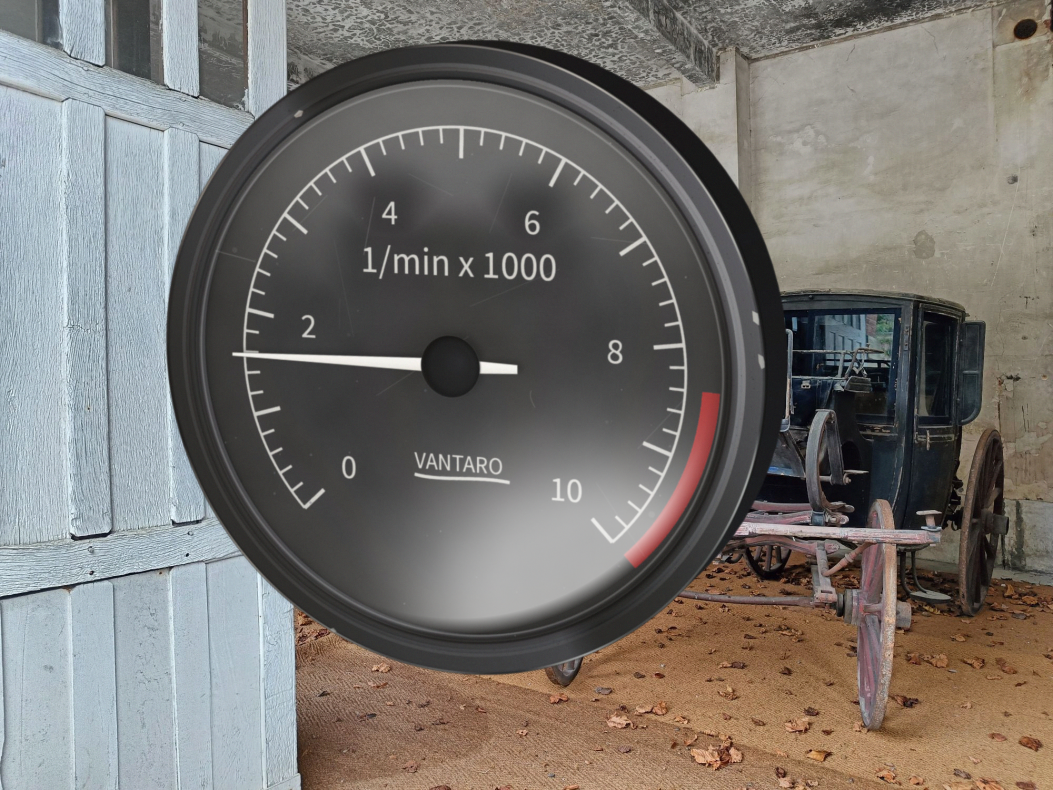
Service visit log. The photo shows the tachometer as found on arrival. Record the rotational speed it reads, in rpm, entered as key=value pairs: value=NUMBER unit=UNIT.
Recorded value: value=1600 unit=rpm
